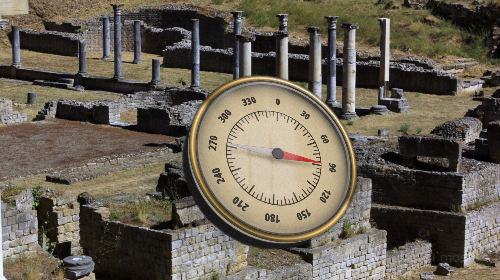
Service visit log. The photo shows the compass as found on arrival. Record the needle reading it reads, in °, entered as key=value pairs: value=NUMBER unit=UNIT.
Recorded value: value=90 unit=°
